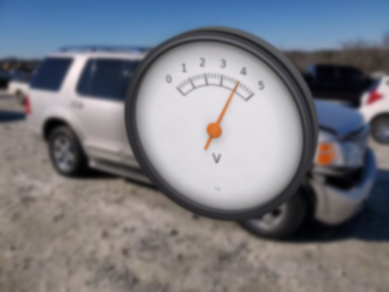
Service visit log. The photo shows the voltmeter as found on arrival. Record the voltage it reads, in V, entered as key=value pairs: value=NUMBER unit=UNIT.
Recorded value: value=4 unit=V
